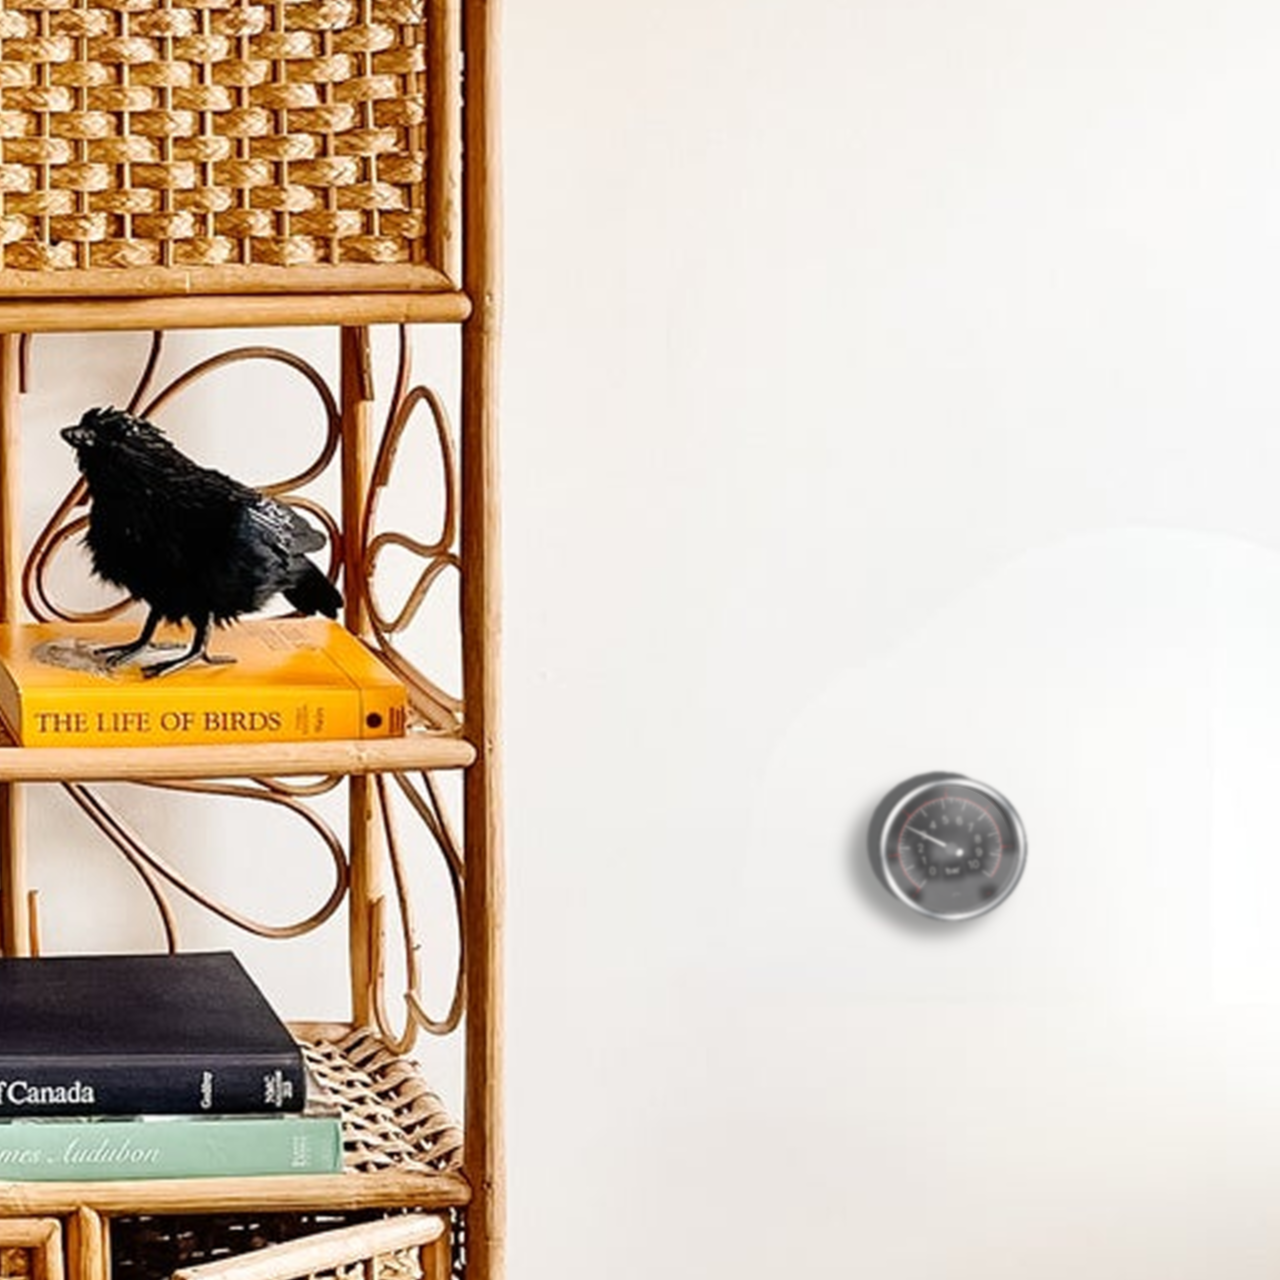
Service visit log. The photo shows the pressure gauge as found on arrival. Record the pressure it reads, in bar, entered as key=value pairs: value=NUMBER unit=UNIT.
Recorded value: value=3 unit=bar
